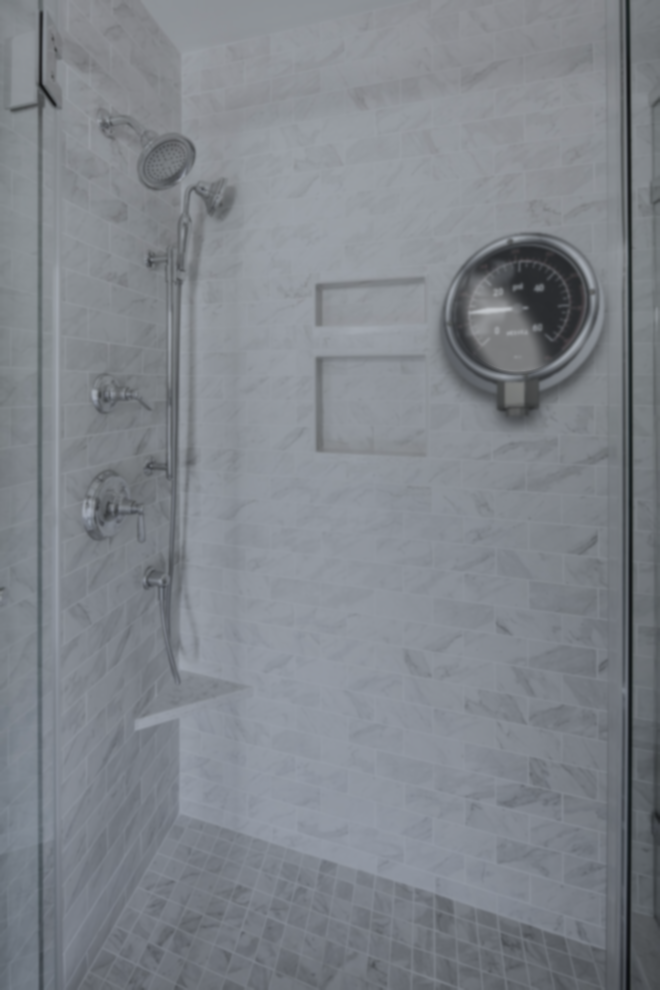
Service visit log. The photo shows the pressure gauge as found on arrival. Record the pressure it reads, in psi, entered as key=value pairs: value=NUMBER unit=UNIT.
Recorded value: value=10 unit=psi
